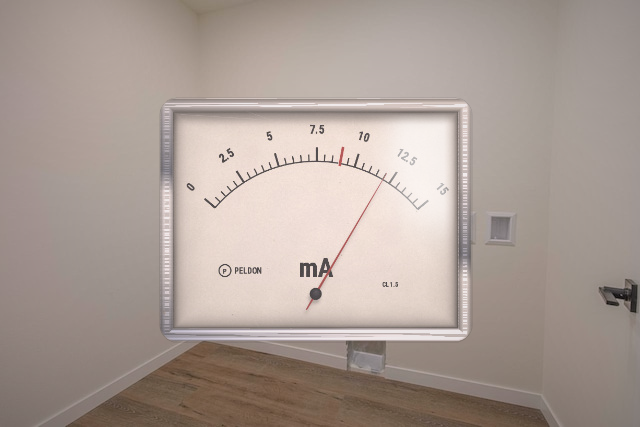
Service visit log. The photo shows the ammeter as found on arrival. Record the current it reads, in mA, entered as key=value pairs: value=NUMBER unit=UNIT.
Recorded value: value=12 unit=mA
